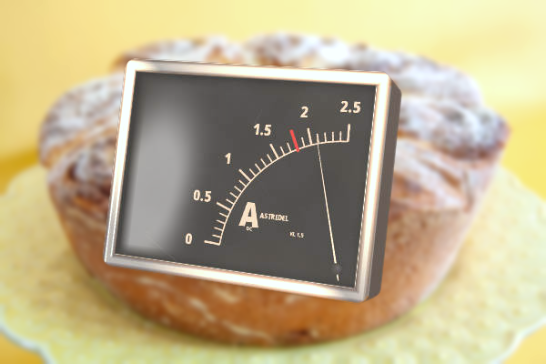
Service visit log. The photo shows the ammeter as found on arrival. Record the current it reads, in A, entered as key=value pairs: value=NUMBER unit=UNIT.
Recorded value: value=2.1 unit=A
